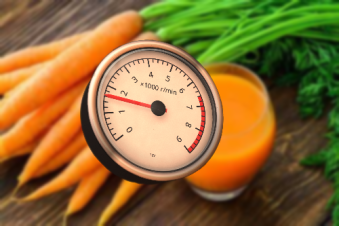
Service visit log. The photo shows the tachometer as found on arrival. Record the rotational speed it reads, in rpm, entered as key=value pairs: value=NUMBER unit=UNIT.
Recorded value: value=1600 unit=rpm
